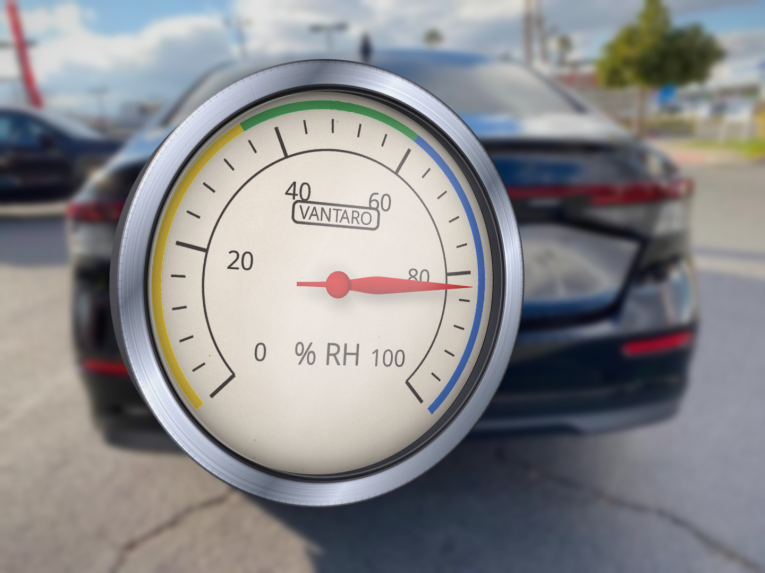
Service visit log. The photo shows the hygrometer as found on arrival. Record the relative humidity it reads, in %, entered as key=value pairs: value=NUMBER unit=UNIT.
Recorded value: value=82 unit=%
